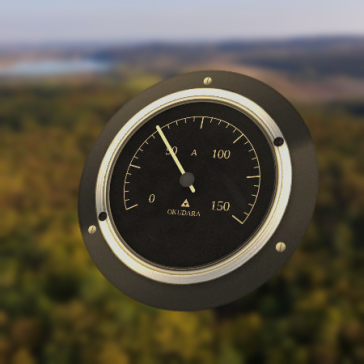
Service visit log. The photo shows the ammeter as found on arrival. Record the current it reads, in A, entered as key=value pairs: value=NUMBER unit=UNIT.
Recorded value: value=50 unit=A
